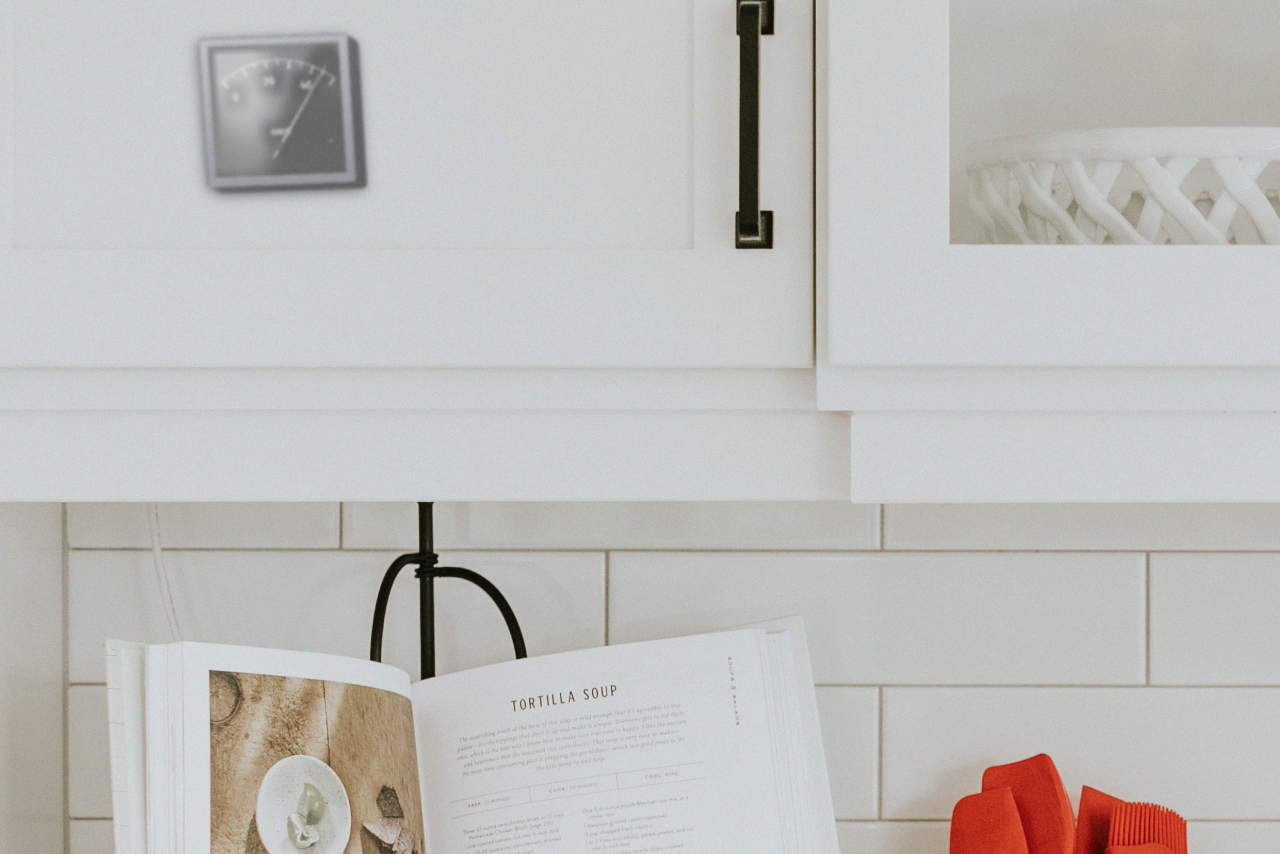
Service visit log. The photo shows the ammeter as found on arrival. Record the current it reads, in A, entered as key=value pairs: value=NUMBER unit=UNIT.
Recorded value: value=45 unit=A
